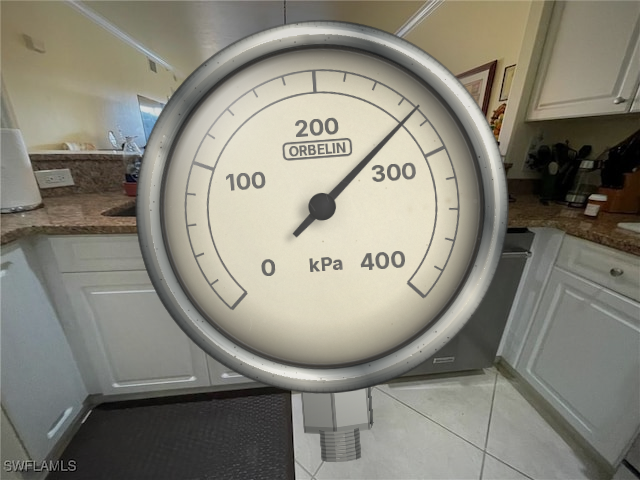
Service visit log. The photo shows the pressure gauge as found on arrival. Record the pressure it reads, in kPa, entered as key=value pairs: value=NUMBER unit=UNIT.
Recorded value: value=270 unit=kPa
